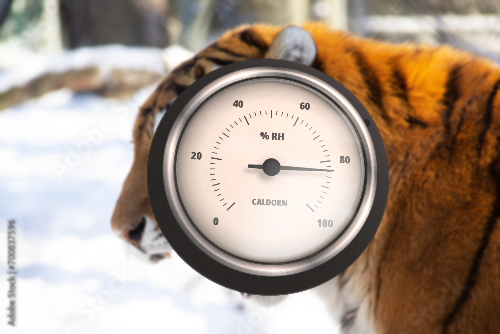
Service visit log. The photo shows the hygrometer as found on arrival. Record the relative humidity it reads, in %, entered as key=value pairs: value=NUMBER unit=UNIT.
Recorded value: value=84 unit=%
